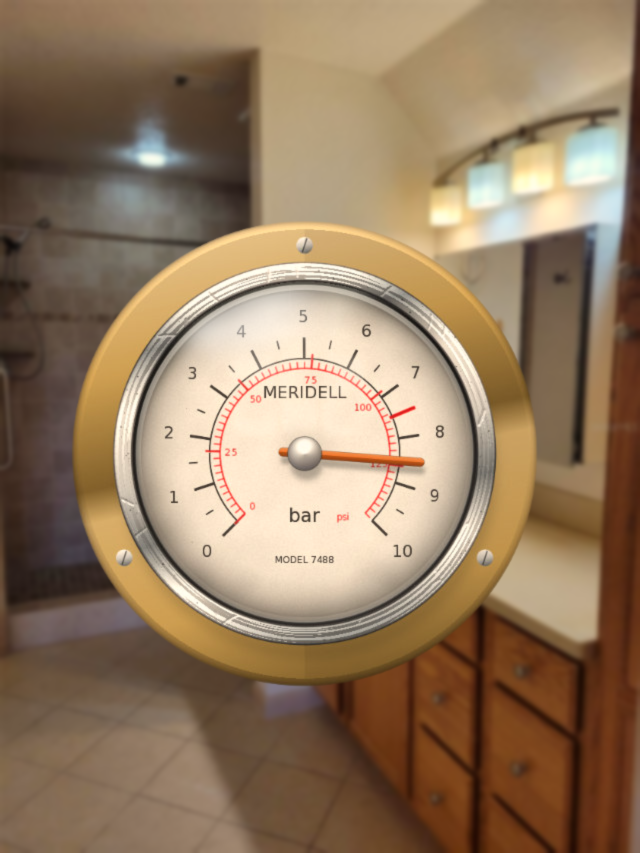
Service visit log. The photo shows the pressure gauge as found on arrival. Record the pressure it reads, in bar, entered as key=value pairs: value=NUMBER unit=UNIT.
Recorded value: value=8.5 unit=bar
